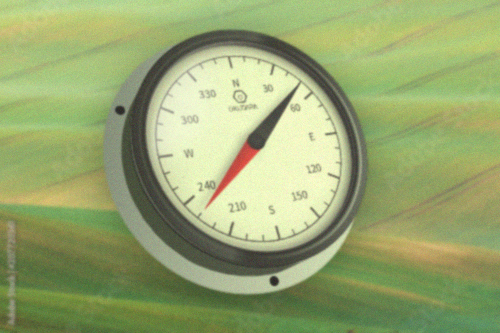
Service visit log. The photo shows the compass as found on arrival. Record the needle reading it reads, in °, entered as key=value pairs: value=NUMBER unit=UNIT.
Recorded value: value=230 unit=°
